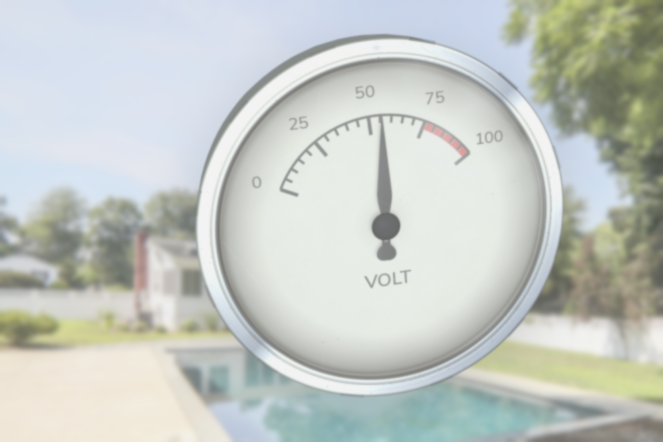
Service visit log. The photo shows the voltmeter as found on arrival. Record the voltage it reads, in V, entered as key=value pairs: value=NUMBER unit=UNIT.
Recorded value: value=55 unit=V
